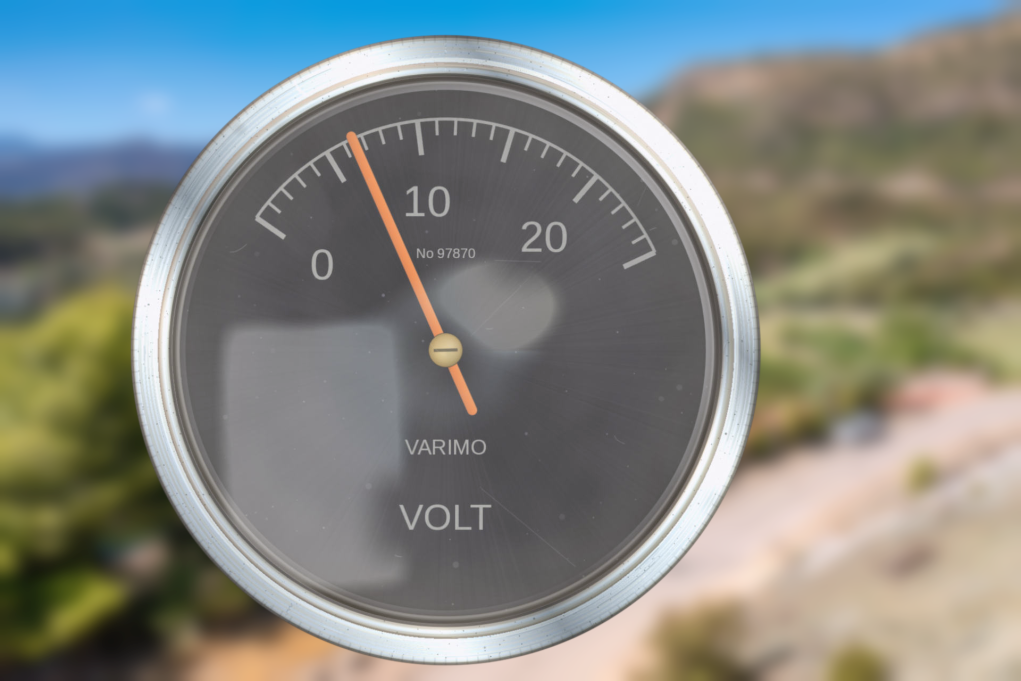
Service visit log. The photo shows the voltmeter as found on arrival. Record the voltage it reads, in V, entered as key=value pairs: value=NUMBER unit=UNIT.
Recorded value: value=6.5 unit=V
